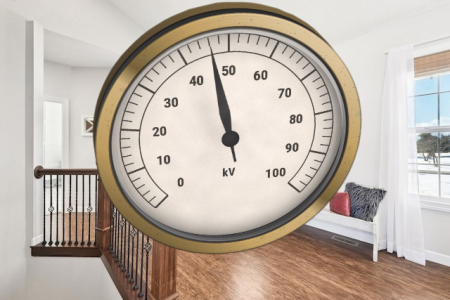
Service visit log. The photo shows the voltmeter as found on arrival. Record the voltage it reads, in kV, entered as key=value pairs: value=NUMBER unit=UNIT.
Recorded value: value=46 unit=kV
